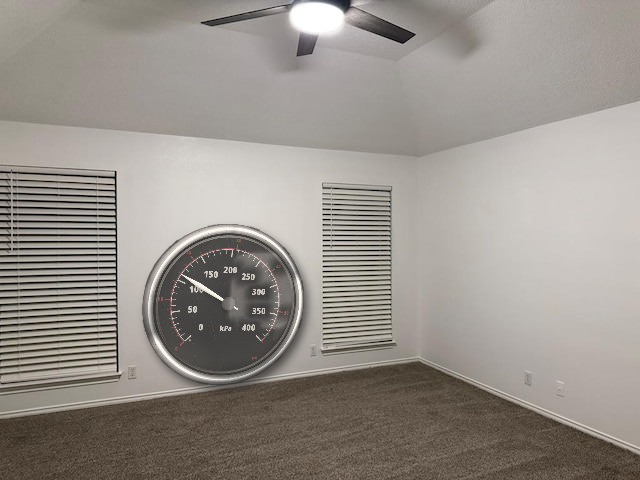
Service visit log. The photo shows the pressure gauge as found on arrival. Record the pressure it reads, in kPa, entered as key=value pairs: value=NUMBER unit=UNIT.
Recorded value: value=110 unit=kPa
